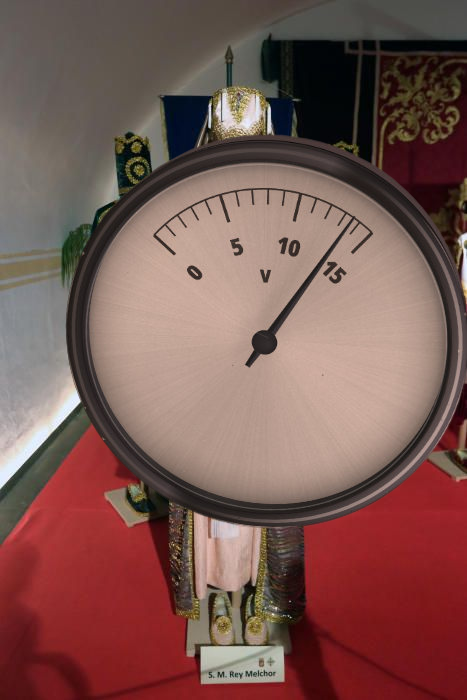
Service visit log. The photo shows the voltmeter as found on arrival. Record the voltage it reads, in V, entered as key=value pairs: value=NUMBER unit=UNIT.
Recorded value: value=13.5 unit=V
